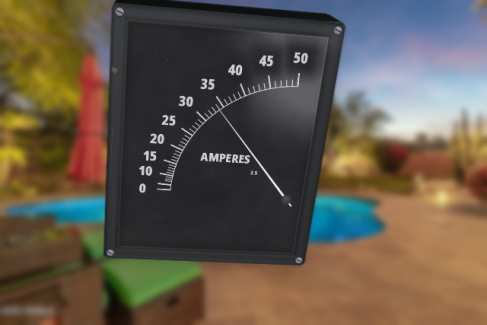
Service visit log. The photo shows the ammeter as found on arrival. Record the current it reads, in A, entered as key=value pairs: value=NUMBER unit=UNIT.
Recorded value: value=34 unit=A
